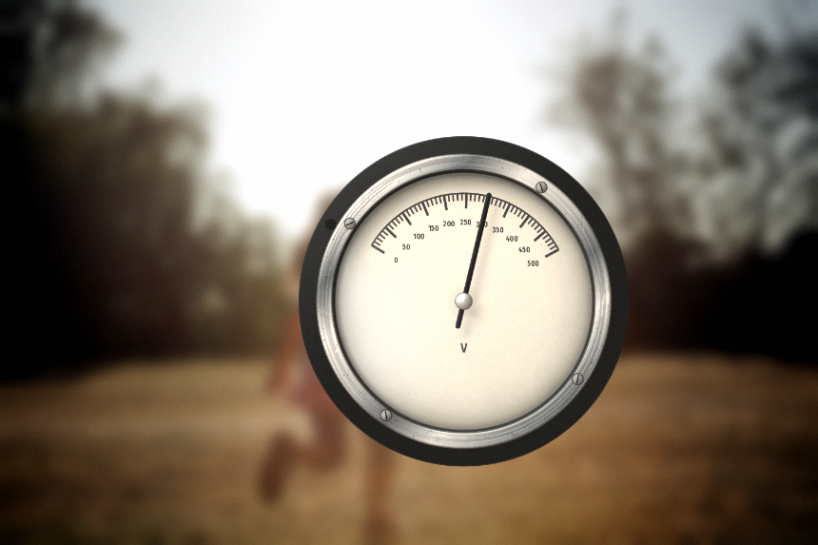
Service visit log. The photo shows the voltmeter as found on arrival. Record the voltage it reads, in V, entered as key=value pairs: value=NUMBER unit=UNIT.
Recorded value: value=300 unit=V
